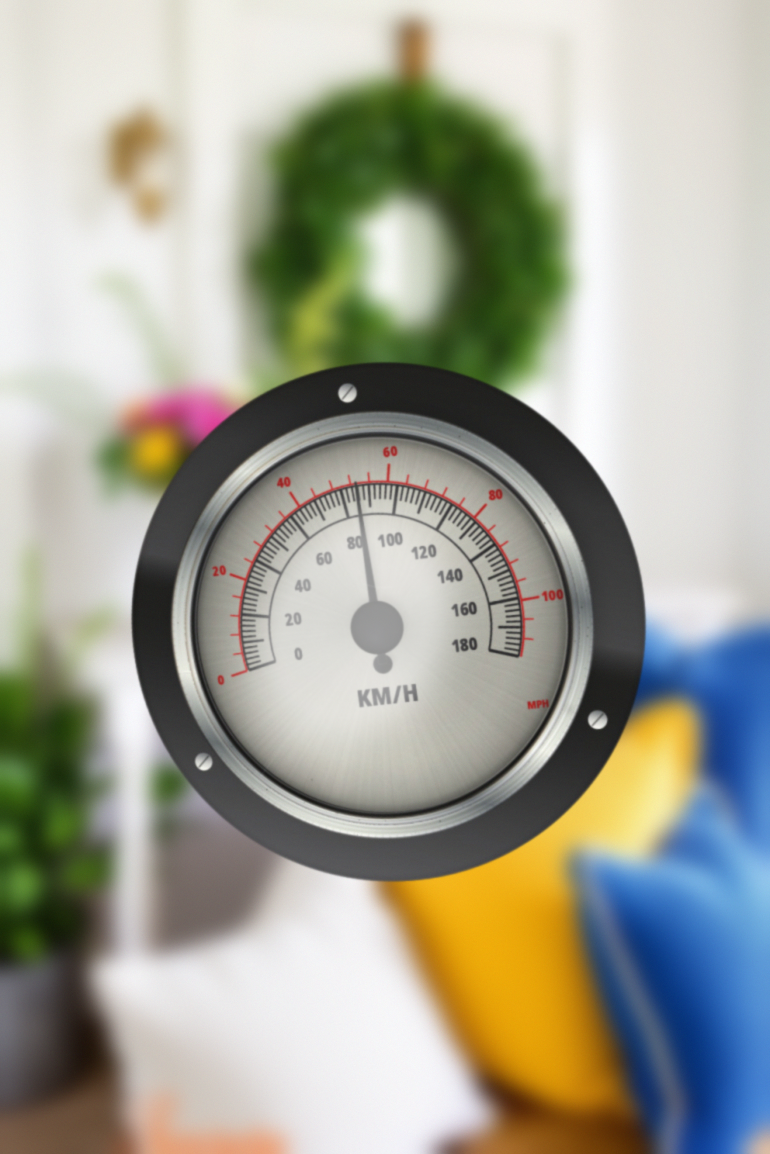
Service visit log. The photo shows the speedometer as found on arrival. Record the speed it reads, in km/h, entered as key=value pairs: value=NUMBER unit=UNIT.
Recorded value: value=86 unit=km/h
